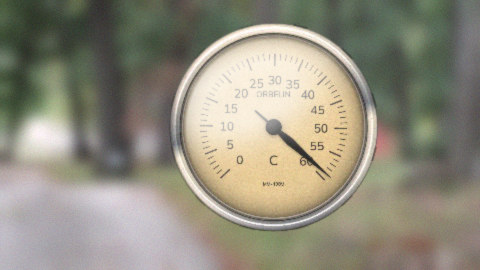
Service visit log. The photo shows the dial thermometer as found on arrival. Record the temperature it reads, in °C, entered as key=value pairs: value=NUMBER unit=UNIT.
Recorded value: value=59 unit=°C
